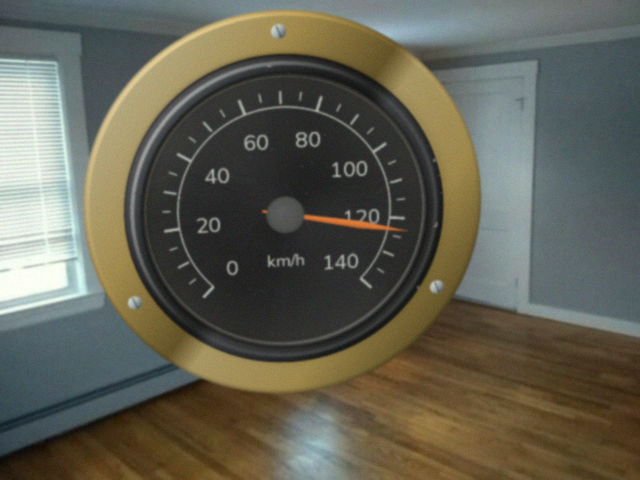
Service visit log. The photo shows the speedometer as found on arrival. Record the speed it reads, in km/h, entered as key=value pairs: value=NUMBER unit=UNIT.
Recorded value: value=122.5 unit=km/h
